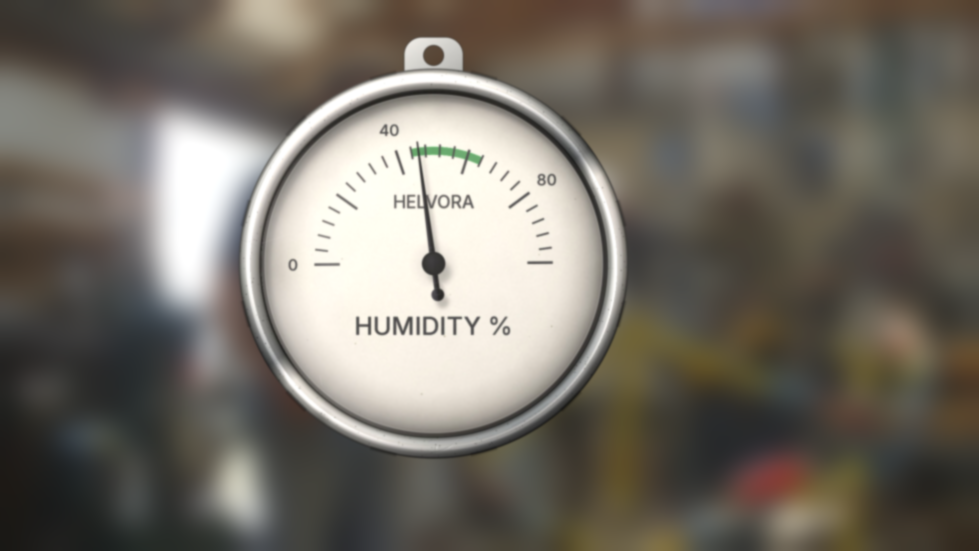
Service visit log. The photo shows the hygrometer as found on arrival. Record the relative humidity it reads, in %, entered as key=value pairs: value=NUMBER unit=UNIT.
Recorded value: value=46 unit=%
